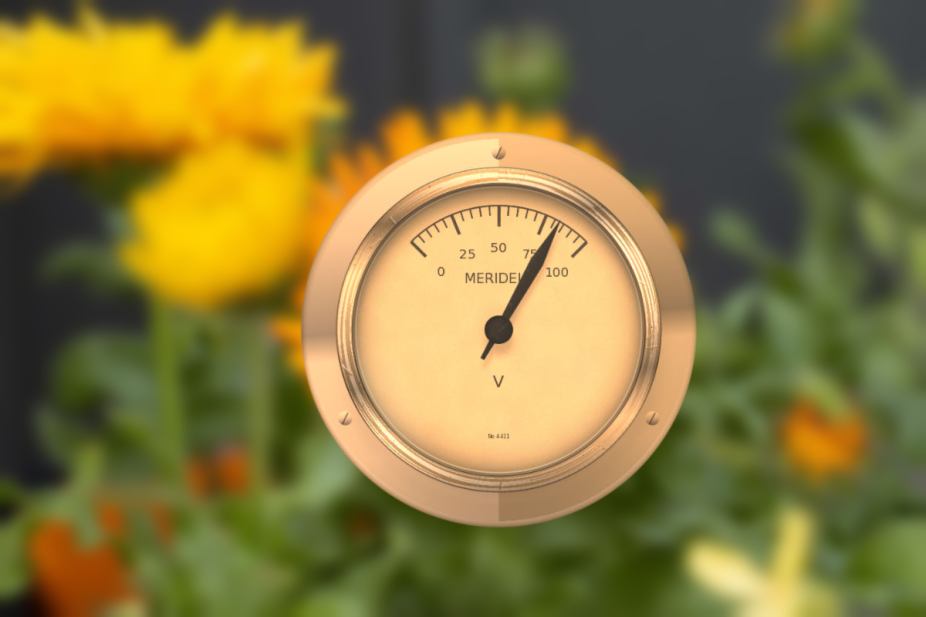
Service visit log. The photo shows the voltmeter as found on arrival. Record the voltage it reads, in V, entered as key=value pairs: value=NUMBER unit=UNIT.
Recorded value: value=82.5 unit=V
